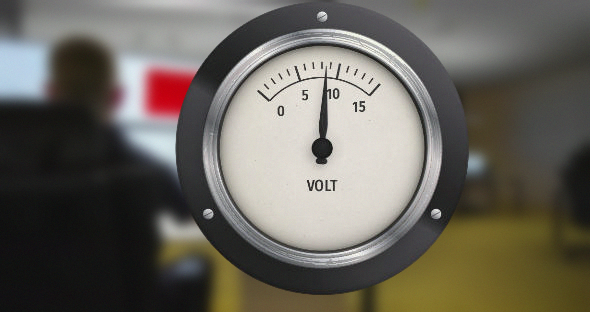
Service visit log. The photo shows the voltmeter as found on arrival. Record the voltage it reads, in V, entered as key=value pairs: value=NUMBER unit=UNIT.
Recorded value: value=8.5 unit=V
